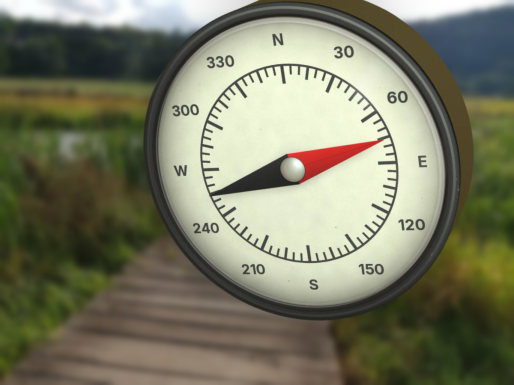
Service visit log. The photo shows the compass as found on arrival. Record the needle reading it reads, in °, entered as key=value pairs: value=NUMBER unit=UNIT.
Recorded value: value=75 unit=°
